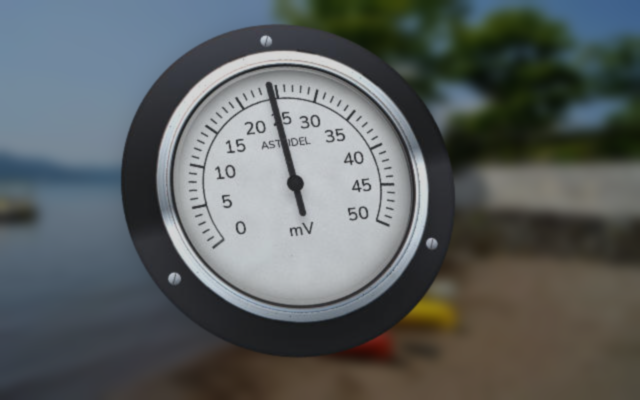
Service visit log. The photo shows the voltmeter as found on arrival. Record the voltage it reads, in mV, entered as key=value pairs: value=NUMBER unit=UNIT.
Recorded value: value=24 unit=mV
